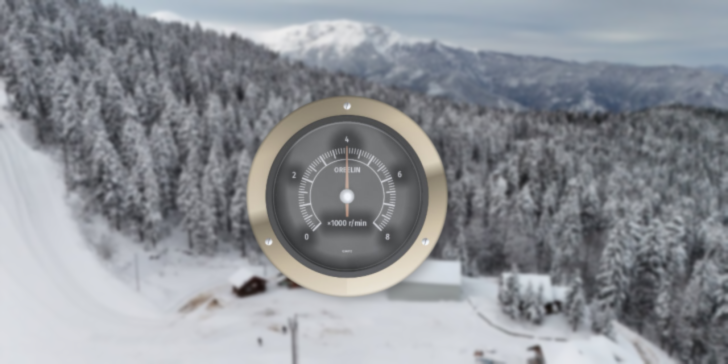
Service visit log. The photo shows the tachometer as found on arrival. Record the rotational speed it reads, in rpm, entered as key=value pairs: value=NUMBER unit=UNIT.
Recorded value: value=4000 unit=rpm
